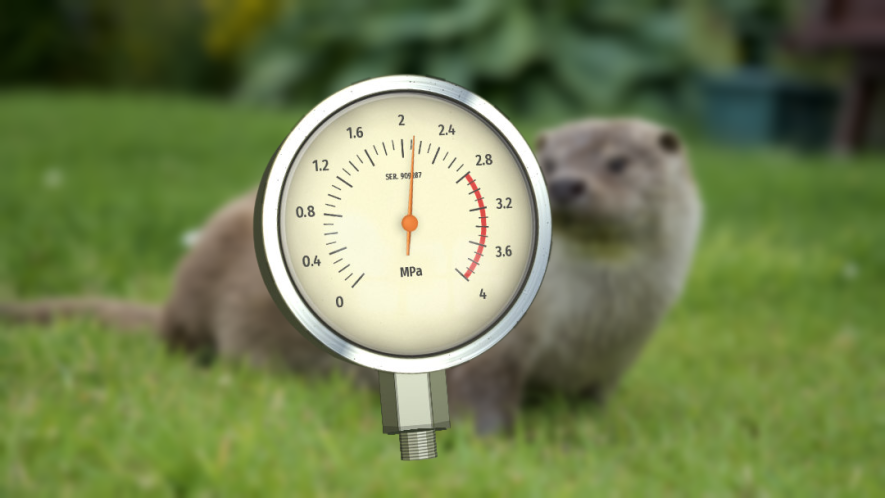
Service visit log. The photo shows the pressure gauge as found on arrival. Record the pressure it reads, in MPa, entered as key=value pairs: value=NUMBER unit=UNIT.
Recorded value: value=2.1 unit=MPa
